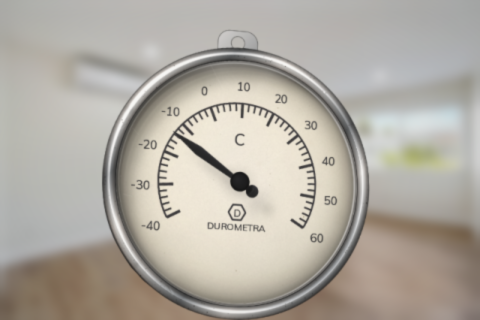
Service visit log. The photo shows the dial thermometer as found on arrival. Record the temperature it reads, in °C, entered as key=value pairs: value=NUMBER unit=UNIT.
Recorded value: value=-14 unit=°C
